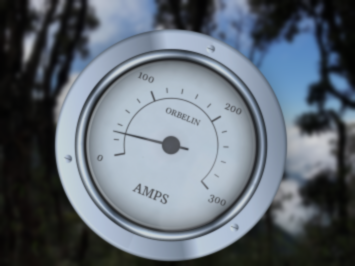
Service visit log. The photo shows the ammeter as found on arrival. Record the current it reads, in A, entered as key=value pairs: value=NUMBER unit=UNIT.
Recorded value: value=30 unit=A
